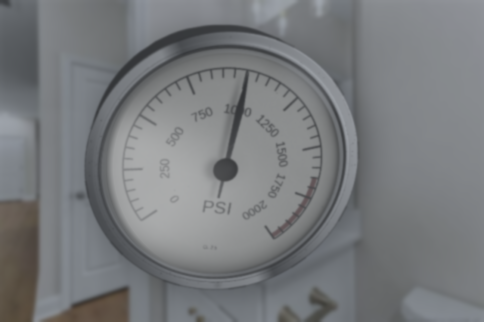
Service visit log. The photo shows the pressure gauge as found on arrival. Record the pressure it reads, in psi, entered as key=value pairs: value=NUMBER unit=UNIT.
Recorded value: value=1000 unit=psi
